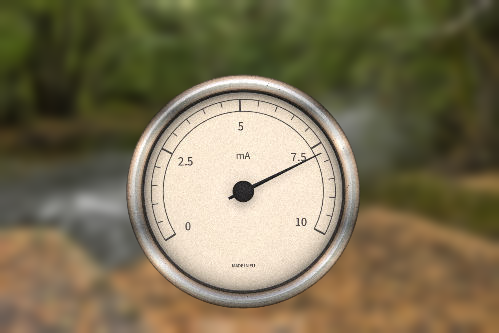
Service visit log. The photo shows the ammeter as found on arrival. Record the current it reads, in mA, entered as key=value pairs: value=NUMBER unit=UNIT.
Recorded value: value=7.75 unit=mA
